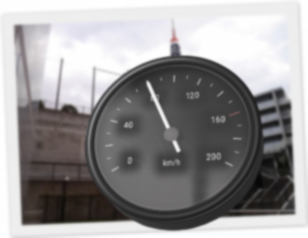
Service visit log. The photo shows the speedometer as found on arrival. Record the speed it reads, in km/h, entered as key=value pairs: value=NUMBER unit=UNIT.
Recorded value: value=80 unit=km/h
